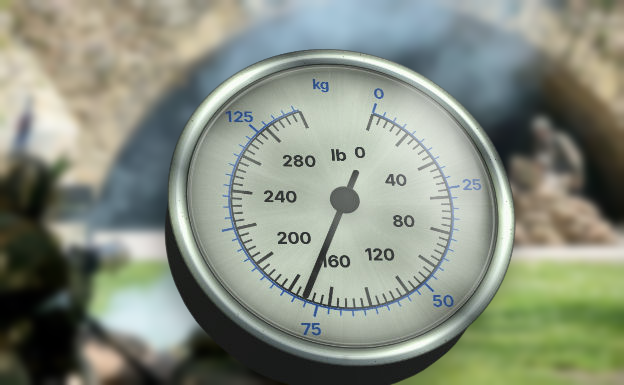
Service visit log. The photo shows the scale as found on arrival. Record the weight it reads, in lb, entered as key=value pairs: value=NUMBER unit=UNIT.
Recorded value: value=172 unit=lb
